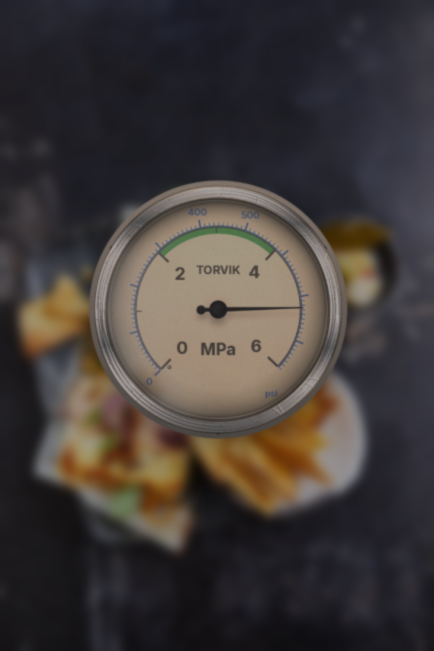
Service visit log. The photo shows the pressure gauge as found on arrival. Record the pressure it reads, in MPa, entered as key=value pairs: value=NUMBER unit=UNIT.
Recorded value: value=5 unit=MPa
